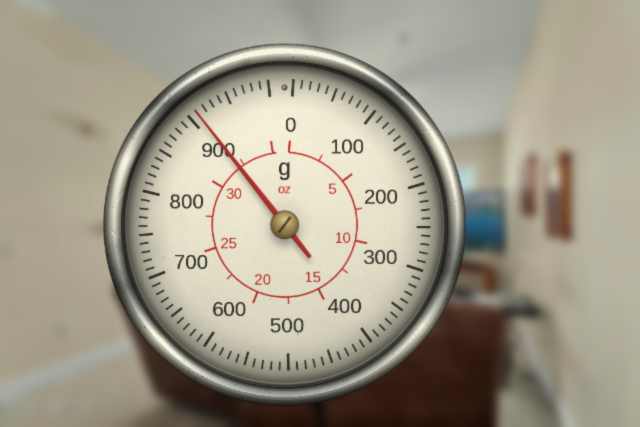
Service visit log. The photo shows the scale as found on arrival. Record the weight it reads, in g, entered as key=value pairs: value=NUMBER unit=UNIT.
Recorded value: value=910 unit=g
